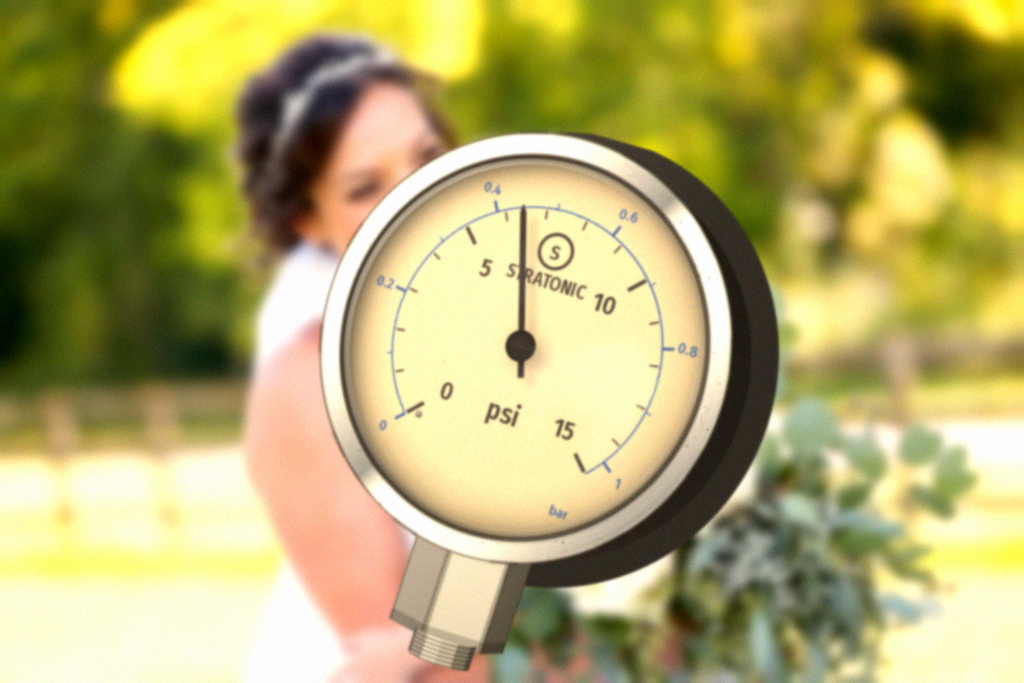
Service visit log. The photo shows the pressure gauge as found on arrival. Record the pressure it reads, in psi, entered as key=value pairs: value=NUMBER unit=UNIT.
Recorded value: value=6.5 unit=psi
